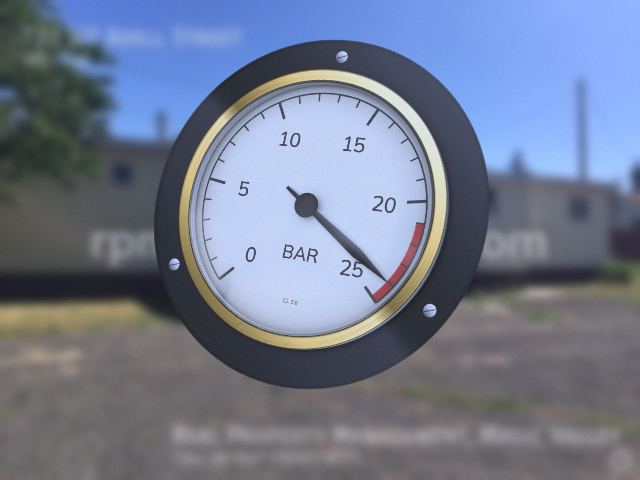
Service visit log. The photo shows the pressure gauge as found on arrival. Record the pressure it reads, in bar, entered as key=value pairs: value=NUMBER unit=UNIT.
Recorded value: value=24 unit=bar
